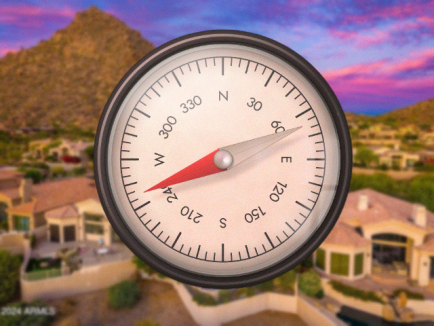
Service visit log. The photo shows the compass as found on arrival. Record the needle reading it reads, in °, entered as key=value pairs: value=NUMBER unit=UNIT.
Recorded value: value=247.5 unit=°
